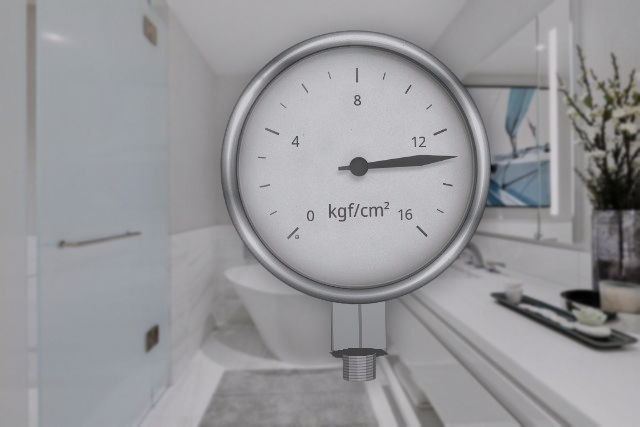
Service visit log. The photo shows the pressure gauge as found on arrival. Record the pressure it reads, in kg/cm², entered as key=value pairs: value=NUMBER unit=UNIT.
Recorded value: value=13 unit=kg/cm²
